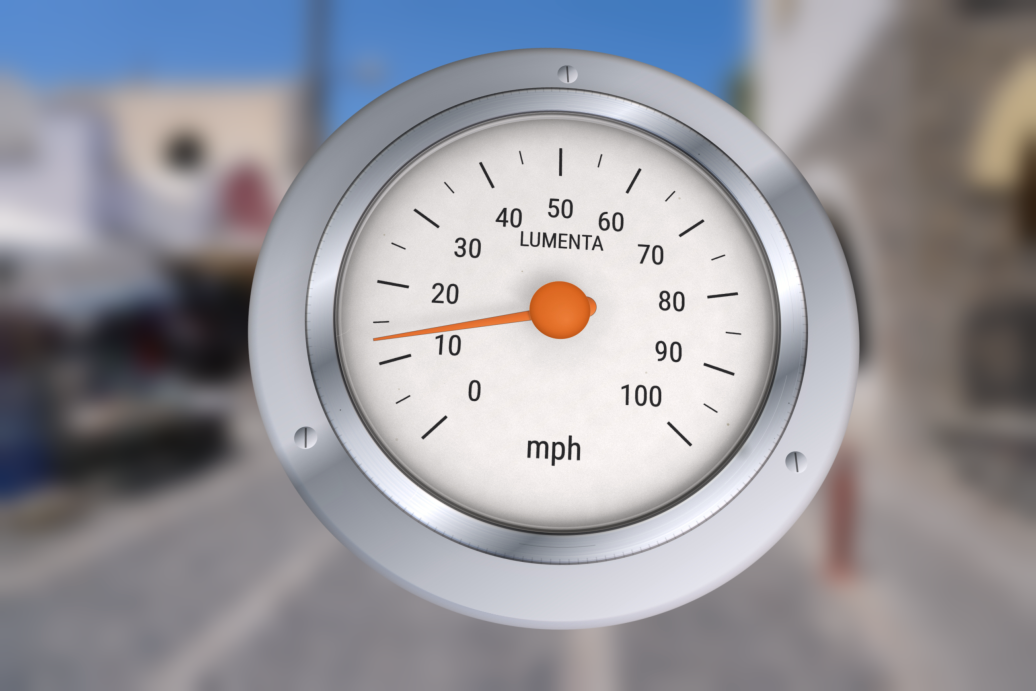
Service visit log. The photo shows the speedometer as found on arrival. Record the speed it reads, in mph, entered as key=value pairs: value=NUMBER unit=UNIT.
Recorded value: value=12.5 unit=mph
